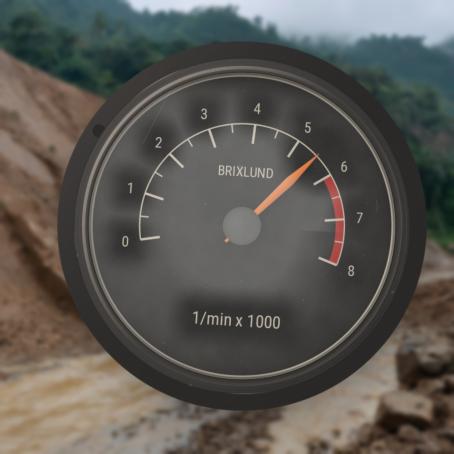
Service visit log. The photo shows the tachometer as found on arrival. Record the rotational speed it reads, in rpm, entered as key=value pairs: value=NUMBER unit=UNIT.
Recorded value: value=5500 unit=rpm
